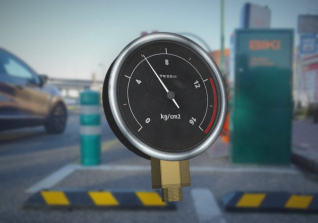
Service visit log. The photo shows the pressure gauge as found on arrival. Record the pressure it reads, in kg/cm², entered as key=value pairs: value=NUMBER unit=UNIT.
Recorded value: value=6 unit=kg/cm²
